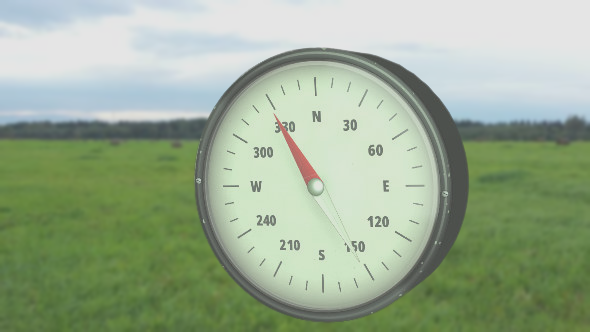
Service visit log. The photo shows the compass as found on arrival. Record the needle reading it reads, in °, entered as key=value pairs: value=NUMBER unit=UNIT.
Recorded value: value=330 unit=°
